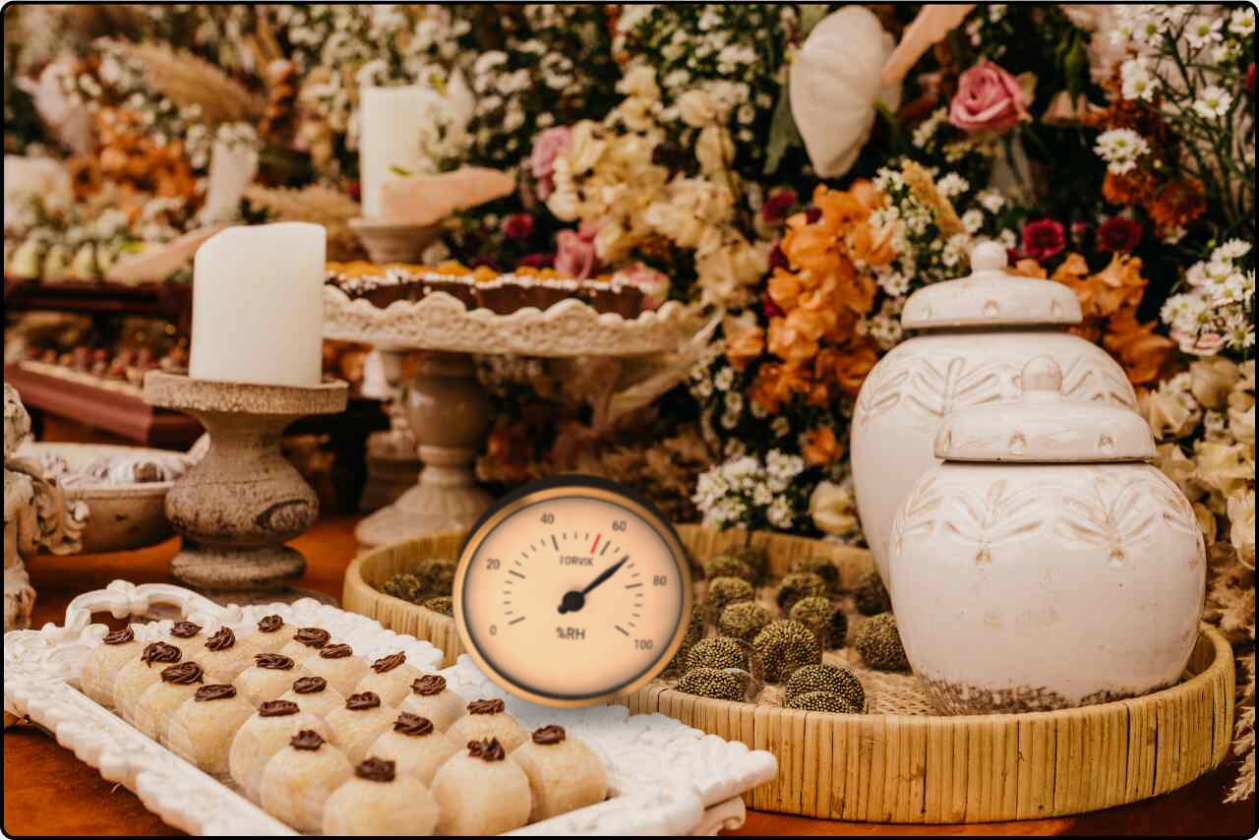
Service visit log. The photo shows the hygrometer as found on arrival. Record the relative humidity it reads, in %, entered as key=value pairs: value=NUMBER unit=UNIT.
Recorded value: value=68 unit=%
